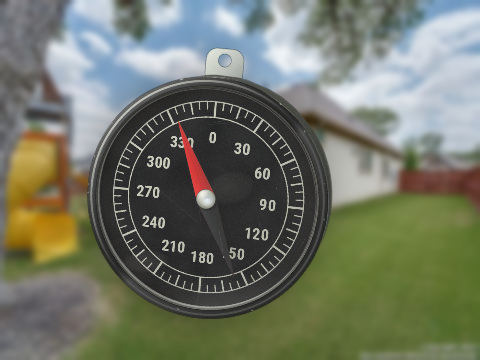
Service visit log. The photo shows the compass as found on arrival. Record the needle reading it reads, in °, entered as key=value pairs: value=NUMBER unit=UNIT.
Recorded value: value=335 unit=°
